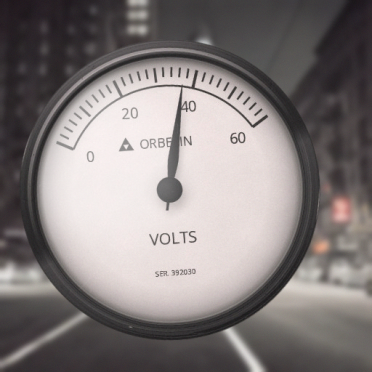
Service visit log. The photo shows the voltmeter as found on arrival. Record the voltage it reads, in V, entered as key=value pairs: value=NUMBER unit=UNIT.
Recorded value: value=37 unit=V
